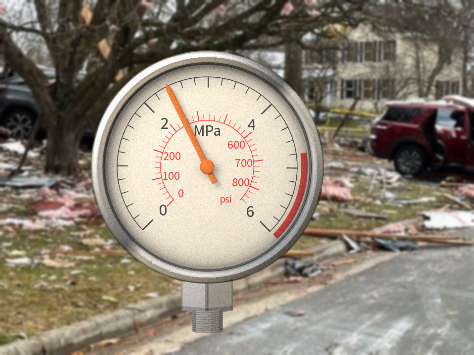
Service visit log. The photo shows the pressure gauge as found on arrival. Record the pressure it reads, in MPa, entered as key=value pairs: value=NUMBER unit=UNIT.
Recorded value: value=2.4 unit=MPa
